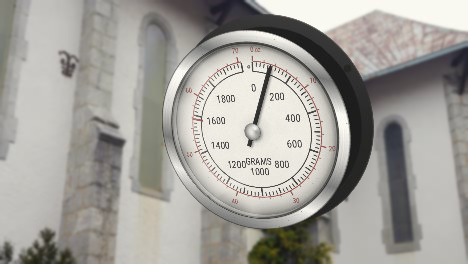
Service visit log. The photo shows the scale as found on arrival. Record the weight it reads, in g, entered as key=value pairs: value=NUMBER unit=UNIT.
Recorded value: value=100 unit=g
